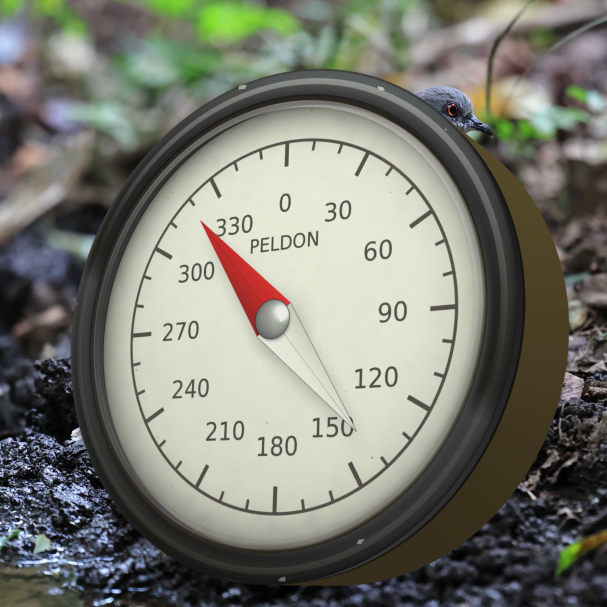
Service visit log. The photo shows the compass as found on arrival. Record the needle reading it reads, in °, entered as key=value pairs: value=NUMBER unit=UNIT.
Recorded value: value=320 unit=°
